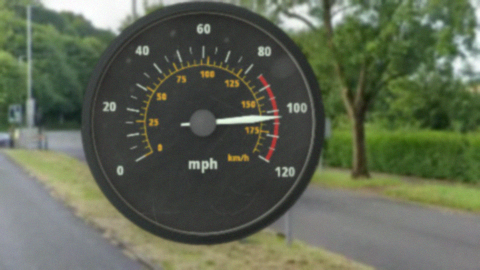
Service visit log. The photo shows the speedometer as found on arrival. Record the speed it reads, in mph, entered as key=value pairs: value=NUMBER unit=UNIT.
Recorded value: value=102.5 unit=mph
